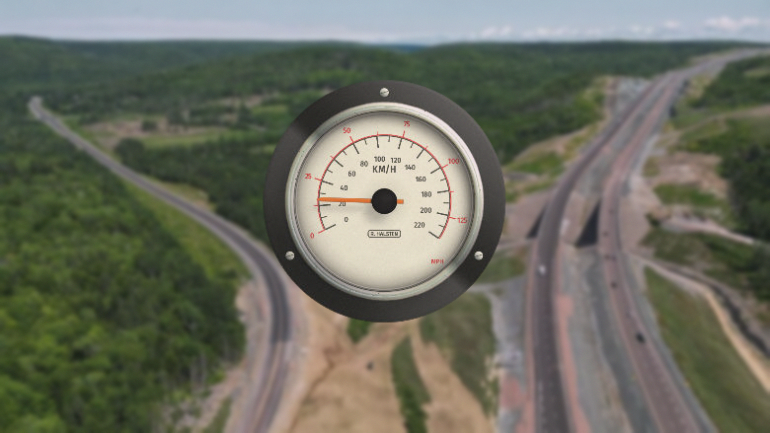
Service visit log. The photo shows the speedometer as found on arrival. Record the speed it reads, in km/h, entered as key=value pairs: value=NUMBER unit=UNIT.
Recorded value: value=25 unit=km/h
